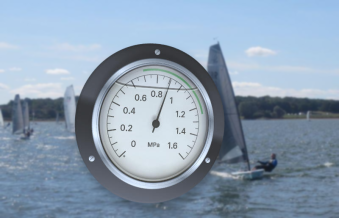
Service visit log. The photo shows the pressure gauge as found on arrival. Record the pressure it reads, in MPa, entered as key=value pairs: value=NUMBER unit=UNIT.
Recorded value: value=0.9 unit=MPa
